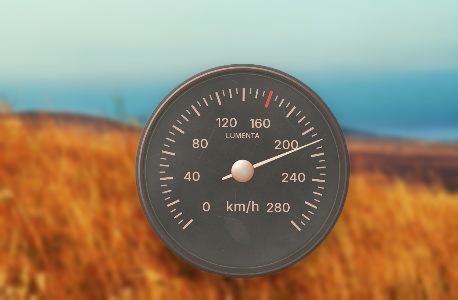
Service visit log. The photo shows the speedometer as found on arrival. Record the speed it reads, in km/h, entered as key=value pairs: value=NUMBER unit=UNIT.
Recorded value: value=210 unit=km/h
